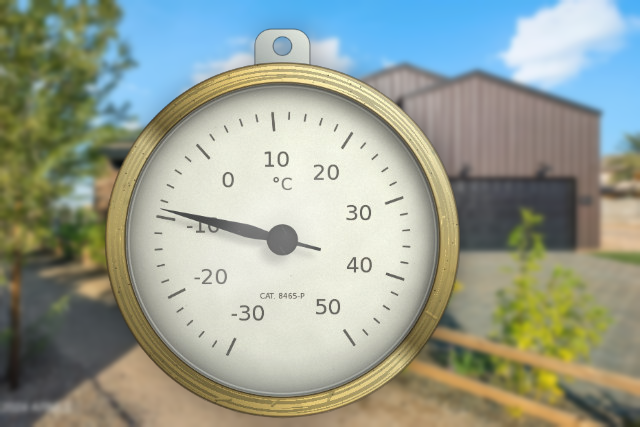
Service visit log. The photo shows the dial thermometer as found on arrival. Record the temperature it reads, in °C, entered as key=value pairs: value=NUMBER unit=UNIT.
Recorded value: value=-9 unit=°C
